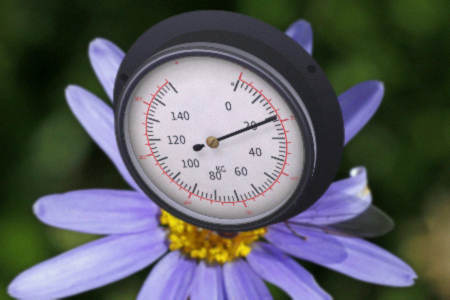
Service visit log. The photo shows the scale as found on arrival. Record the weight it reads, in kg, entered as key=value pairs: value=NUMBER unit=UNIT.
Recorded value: value=20 unit=kg
